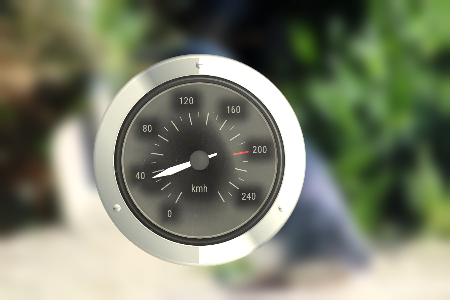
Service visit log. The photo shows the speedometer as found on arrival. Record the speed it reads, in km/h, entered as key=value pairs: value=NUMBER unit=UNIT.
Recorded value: value=35 unit=km/h
